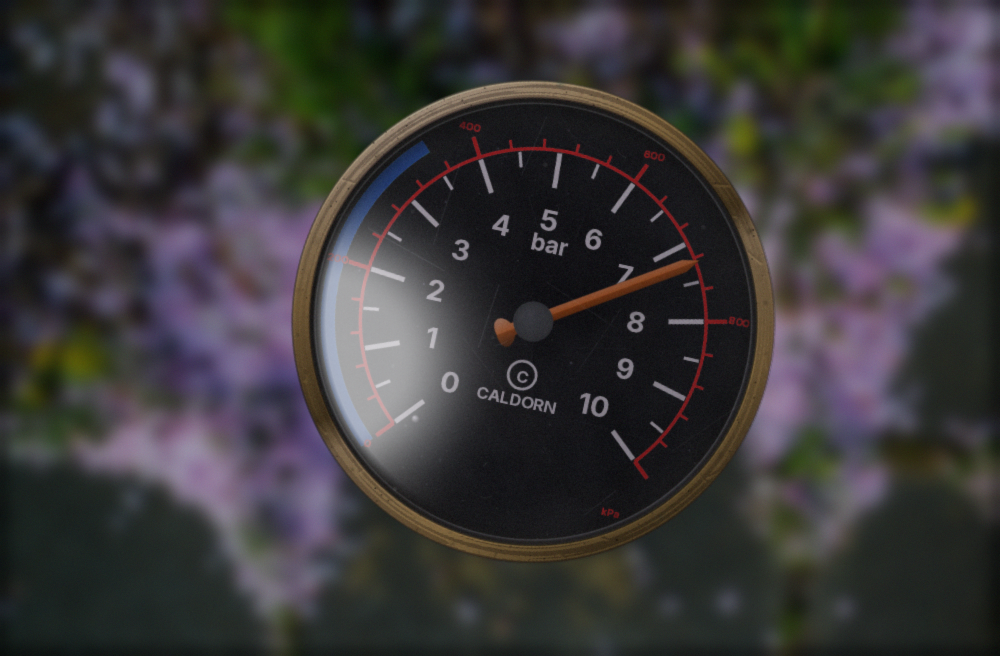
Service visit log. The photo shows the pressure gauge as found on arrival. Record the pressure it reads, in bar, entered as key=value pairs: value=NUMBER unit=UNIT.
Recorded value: value=7.25 unit=bar
